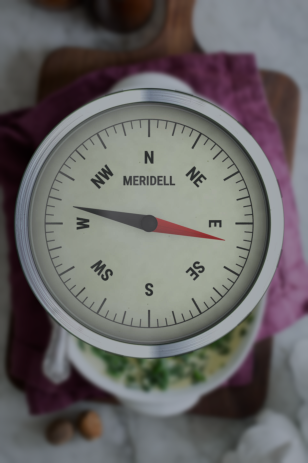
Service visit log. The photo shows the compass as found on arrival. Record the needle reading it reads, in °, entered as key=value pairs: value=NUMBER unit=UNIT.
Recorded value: value=102.5 unit=°
